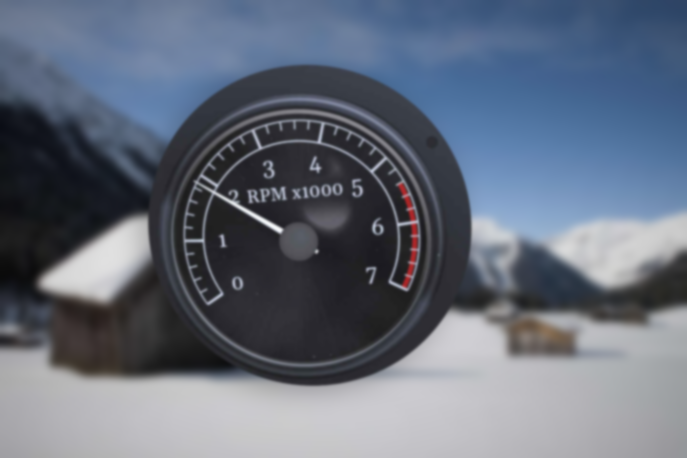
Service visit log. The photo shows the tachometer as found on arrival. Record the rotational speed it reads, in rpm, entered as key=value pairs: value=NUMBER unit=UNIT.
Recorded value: value=1900 unit=rpm
